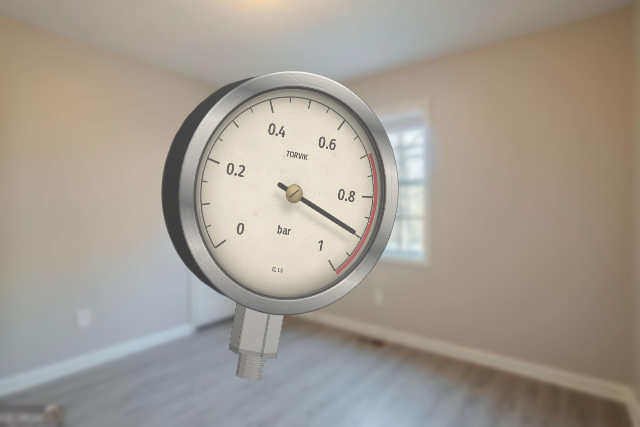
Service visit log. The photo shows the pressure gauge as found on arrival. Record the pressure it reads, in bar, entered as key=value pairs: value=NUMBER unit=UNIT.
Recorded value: value=0.9 unit=bar
